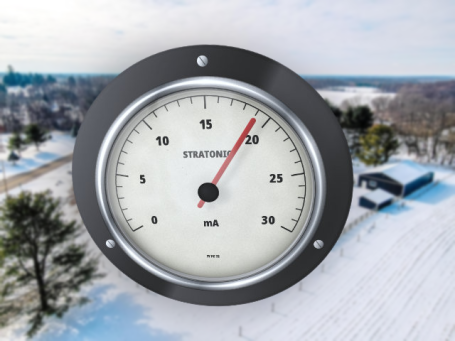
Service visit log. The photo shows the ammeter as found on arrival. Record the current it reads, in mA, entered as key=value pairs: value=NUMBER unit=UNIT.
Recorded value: value=19 unit=mA
